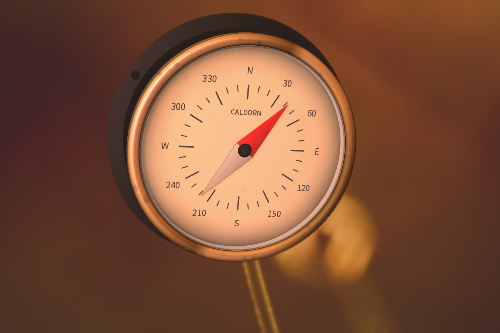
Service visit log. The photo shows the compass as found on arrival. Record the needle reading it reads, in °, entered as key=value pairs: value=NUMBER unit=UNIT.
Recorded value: value=40 unit=°
